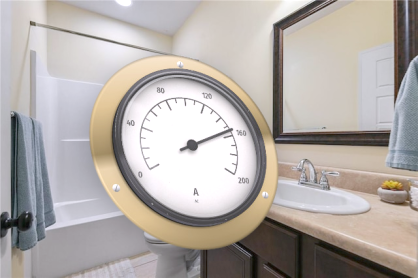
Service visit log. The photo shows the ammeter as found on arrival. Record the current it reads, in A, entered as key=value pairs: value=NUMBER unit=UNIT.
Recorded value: value=155 unit=A
